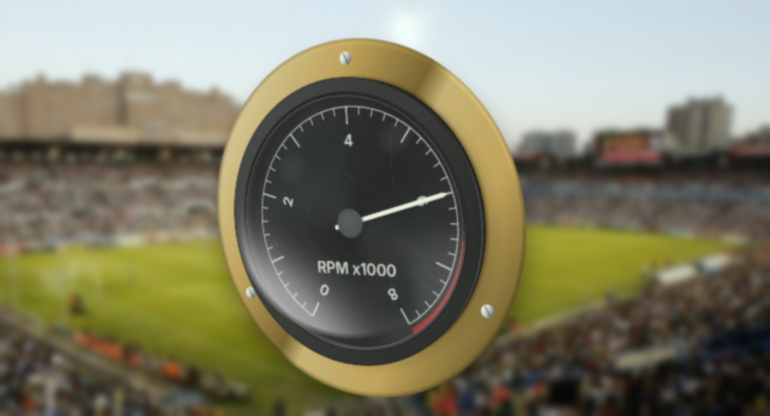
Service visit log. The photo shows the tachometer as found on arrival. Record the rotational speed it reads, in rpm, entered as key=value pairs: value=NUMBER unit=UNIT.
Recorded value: value=6000 unit=rpm
